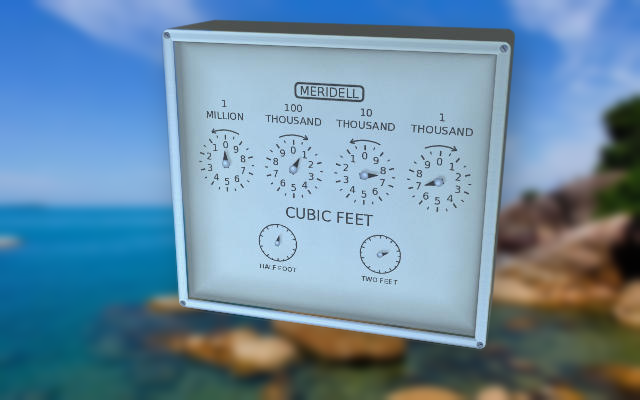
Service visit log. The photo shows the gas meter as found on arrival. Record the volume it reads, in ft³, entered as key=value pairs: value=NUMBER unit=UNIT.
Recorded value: value=7700 unit=ft³
